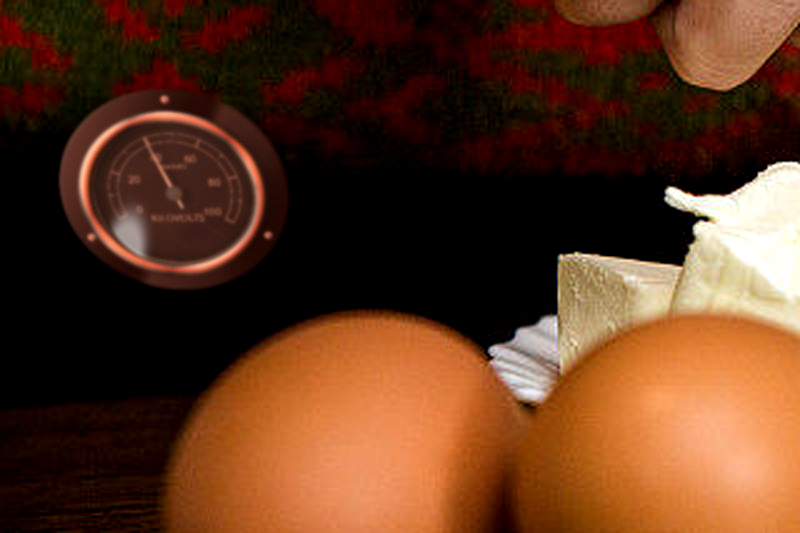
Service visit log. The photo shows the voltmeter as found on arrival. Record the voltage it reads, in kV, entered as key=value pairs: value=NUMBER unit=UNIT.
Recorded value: value=40 unit=kV
